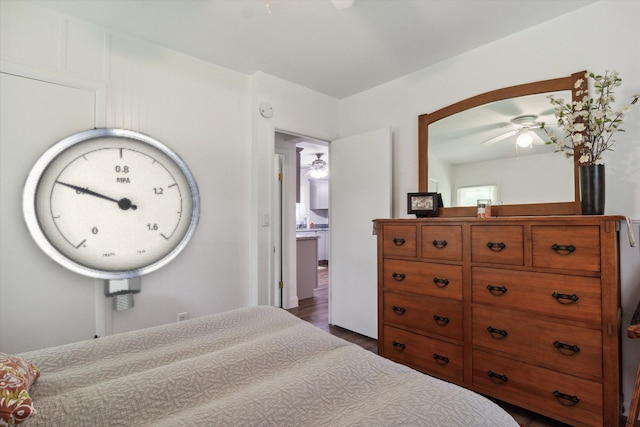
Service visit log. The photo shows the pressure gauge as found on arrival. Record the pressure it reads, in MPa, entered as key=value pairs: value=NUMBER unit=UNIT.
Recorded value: value=0.4 unit=MPa
